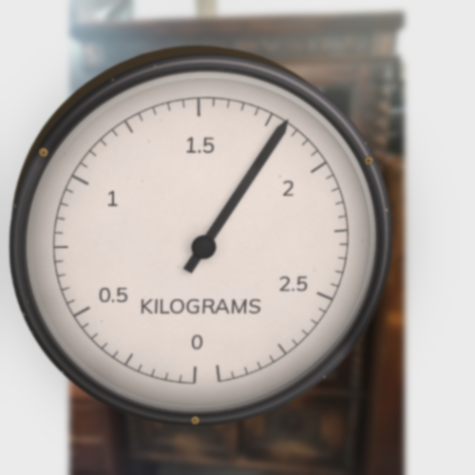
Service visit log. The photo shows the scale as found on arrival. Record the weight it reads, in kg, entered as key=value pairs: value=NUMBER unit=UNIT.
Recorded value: value=1.8 unit=kg
